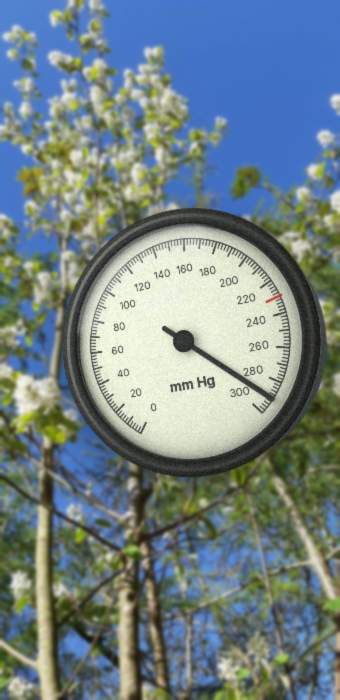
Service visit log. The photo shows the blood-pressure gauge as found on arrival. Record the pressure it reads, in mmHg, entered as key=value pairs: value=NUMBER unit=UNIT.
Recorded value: value=290 unit=mmHg
